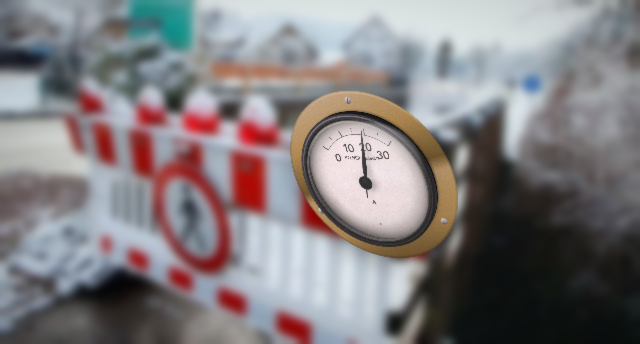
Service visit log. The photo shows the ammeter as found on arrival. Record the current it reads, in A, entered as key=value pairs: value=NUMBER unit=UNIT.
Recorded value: value=20 unit=A
